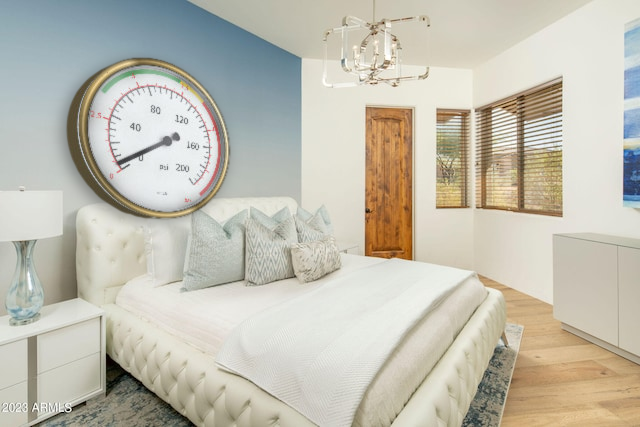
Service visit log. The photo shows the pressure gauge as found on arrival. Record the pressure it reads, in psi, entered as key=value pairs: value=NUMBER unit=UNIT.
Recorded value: value=5 unit=psi
